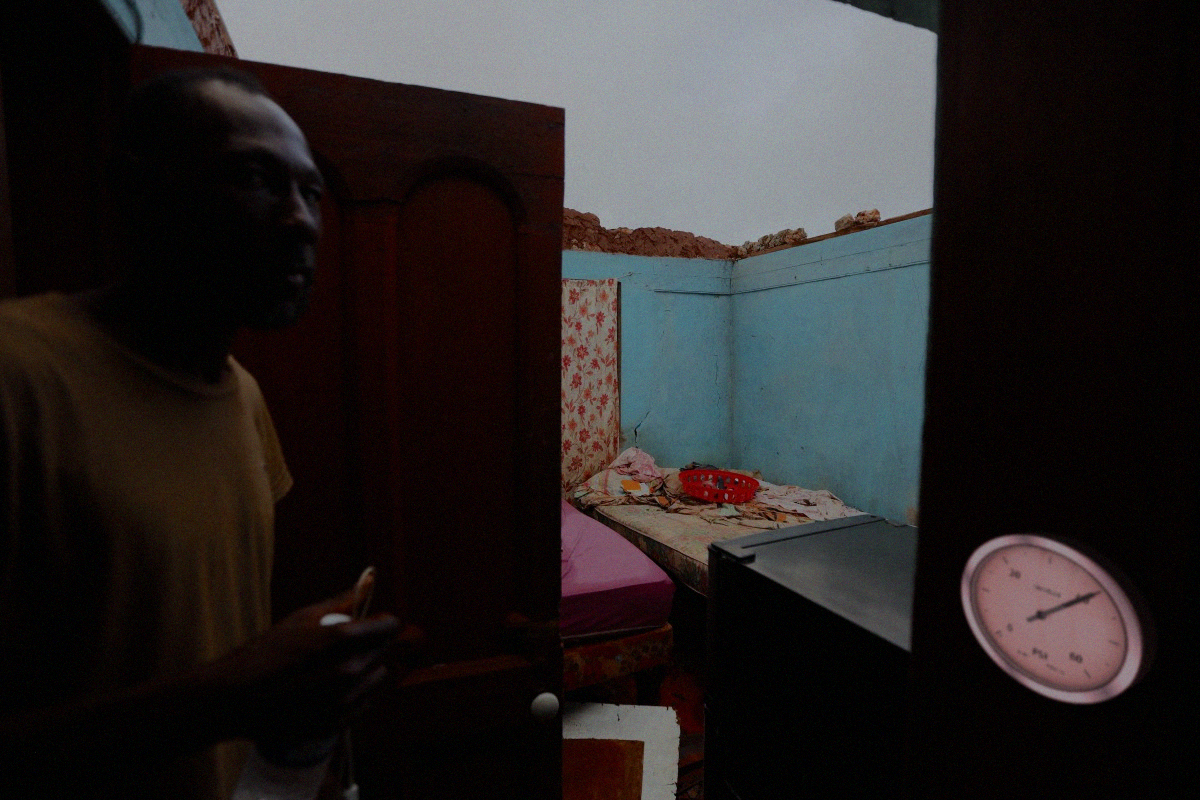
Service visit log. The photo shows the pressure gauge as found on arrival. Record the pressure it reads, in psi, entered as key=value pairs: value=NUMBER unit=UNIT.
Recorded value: value=40 unit=psi
